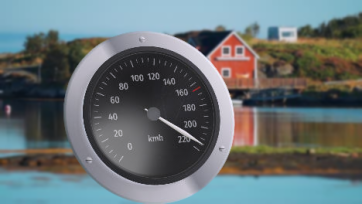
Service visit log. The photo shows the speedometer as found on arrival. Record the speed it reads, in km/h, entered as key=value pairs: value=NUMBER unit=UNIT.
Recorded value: value=215 unit=km/h
